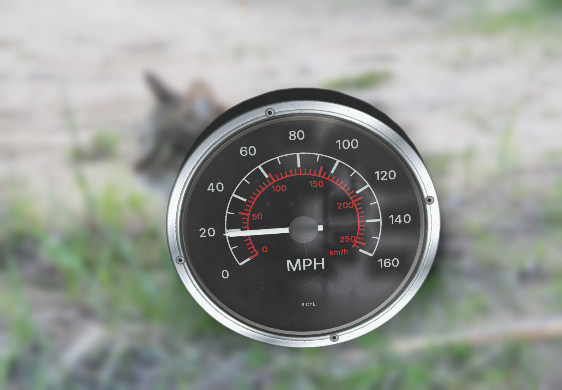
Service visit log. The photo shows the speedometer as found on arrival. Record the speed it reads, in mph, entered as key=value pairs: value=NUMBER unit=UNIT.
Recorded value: value=20 unit=mph
